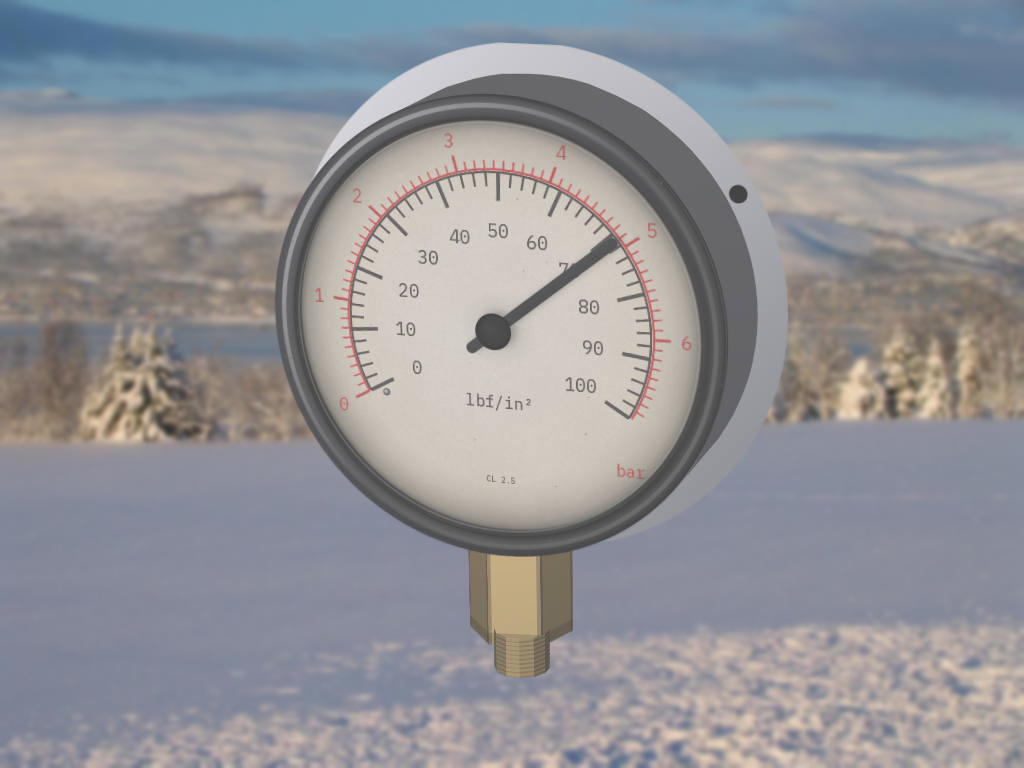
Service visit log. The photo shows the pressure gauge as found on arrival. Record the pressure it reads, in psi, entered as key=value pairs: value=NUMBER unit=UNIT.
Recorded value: value=71 unit=psi
